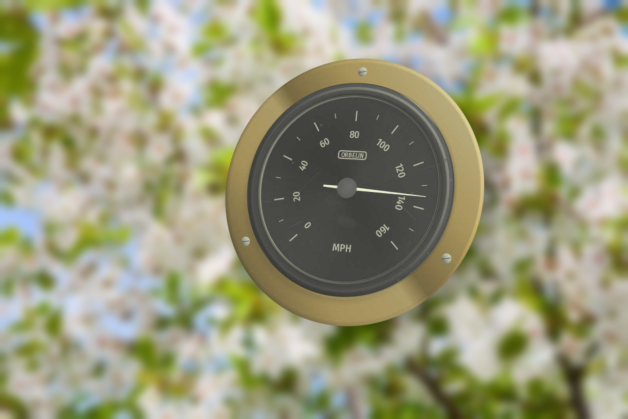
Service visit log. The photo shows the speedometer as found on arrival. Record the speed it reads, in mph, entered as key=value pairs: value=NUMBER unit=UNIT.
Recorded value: value=135 unit=mph
